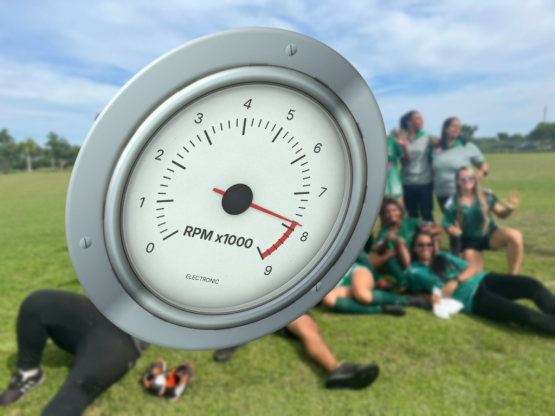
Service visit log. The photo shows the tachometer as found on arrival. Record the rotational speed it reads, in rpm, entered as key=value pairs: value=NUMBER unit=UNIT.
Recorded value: value=7800 unit=rpm
